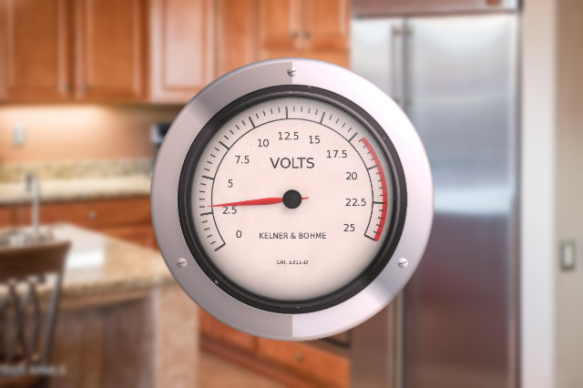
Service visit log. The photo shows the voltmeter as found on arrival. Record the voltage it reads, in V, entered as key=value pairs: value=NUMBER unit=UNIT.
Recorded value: value=3 unit=V
